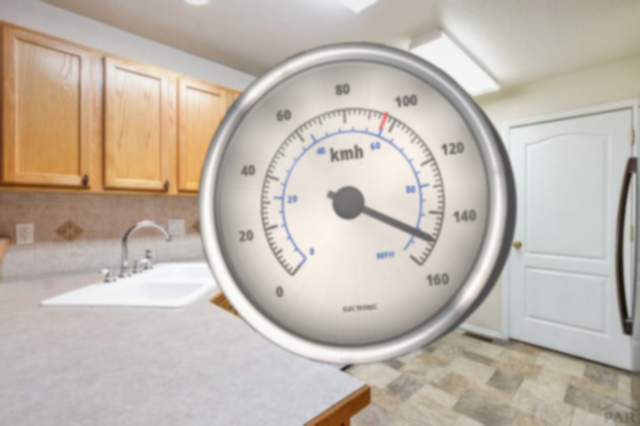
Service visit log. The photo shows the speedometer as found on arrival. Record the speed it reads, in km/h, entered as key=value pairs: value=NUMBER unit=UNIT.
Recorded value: value=150 unit=km/h
